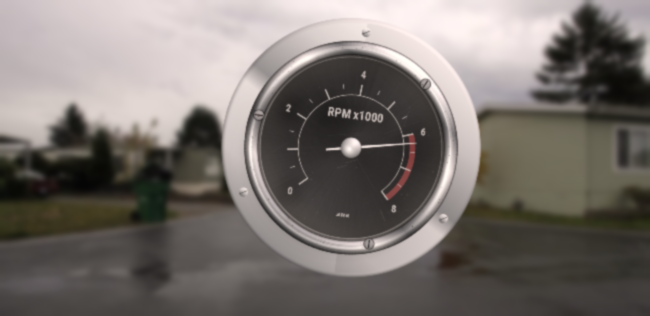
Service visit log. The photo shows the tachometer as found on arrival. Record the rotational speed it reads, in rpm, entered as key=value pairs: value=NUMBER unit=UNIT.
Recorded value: value=6250 unit=rpm
